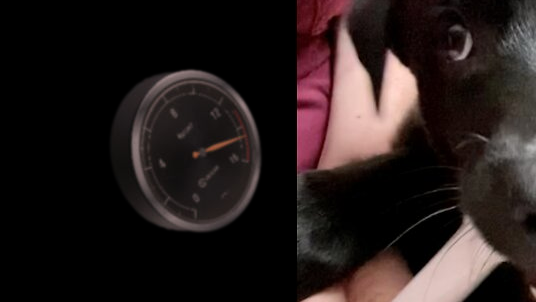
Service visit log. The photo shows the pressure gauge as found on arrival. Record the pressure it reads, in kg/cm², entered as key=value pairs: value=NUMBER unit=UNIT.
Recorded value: value=14.5 unit=kg/cm²
